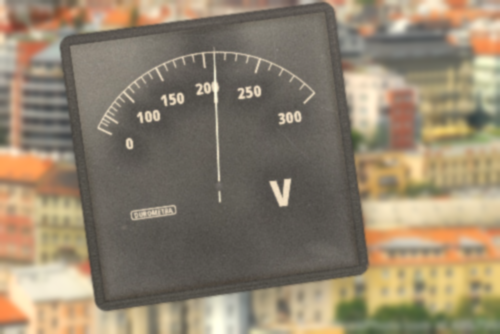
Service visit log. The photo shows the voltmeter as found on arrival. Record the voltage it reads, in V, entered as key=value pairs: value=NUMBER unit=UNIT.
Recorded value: value=210 unit=V
